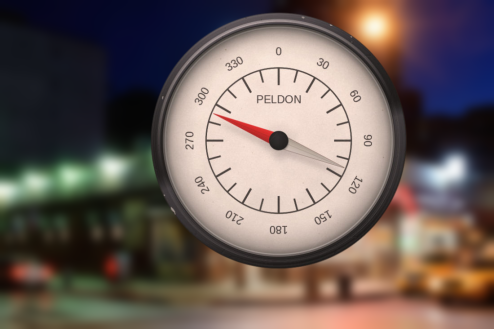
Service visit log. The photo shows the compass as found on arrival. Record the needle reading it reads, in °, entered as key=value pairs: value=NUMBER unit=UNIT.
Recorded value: value=292.5 unit=°
